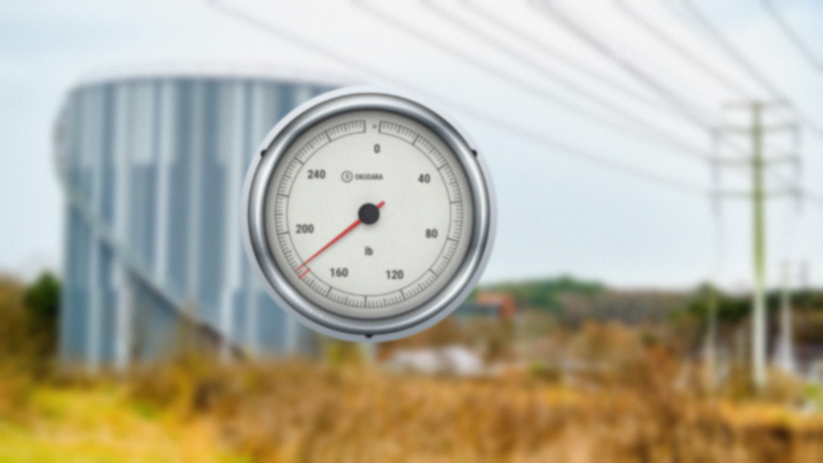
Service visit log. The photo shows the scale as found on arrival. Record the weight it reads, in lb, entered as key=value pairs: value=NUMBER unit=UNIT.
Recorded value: value=180 unit=lb
